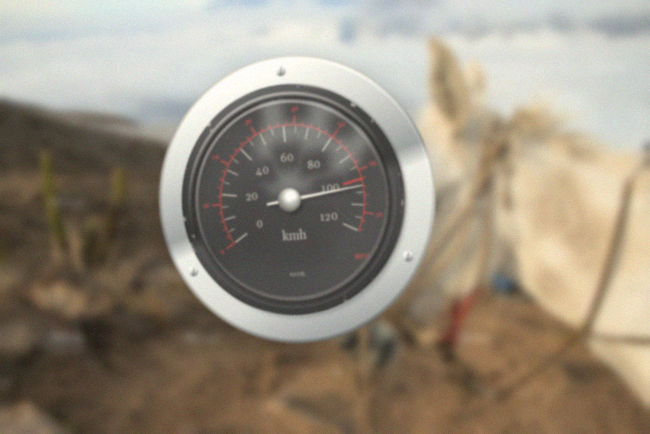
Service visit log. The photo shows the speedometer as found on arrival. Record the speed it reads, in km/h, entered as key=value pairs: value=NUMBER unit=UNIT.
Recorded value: value=102.5 unit=km/h
